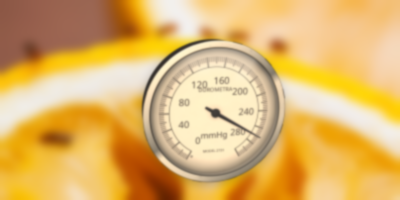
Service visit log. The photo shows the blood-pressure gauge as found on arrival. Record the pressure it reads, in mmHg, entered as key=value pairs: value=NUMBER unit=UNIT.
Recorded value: value=270 unit=mmHg
